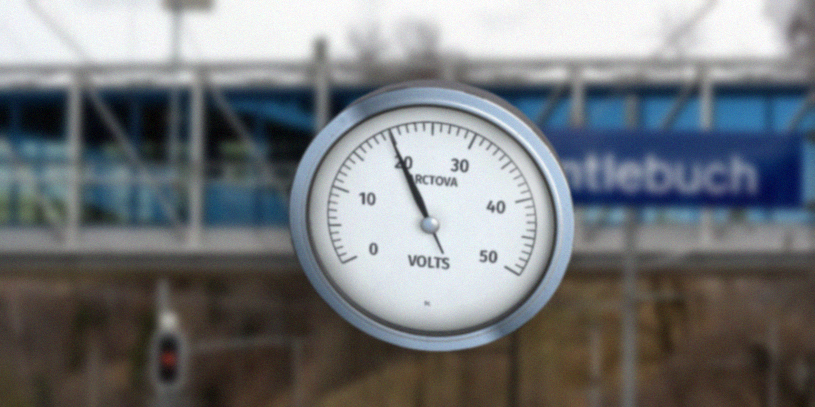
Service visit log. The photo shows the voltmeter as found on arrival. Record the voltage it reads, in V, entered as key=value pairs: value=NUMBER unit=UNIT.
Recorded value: value=20 unit=V
